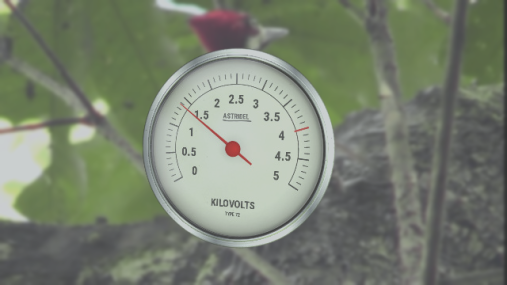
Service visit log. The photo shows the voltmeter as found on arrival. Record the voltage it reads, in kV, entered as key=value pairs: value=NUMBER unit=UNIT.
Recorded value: value=1.4 unit=kV
